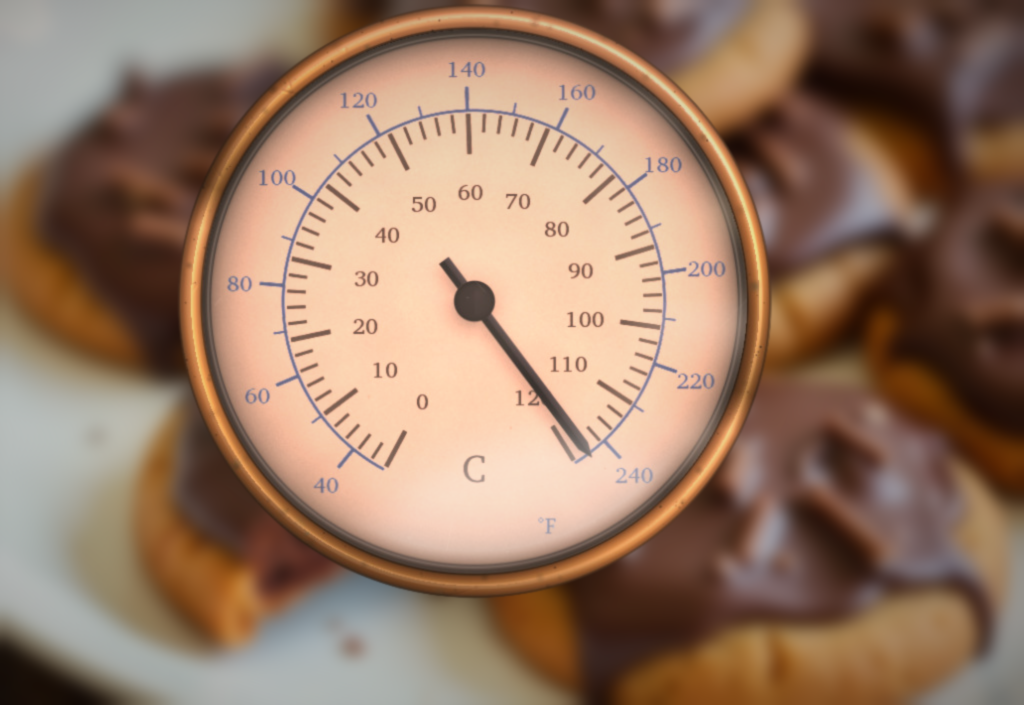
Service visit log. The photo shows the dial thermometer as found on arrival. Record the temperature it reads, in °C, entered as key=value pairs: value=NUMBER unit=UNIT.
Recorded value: value=118 unit=°C
